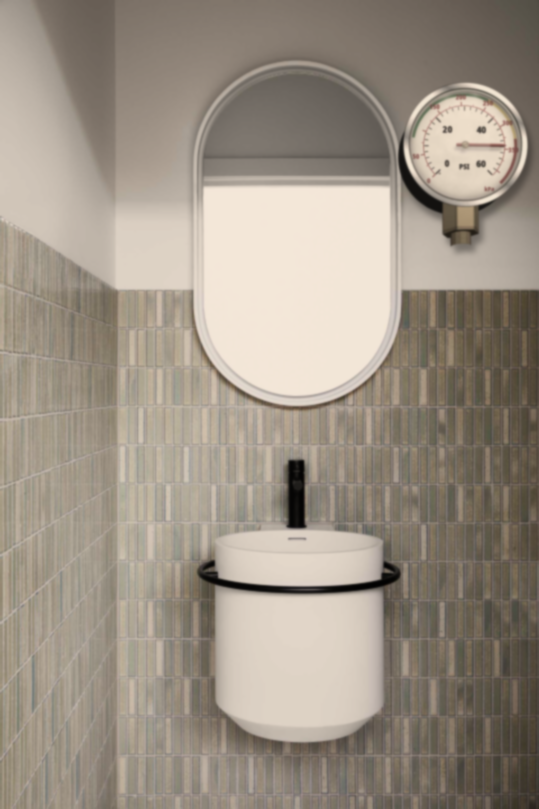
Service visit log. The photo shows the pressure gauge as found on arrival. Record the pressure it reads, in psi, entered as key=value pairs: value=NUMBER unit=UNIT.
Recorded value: value=50 unit=psi
